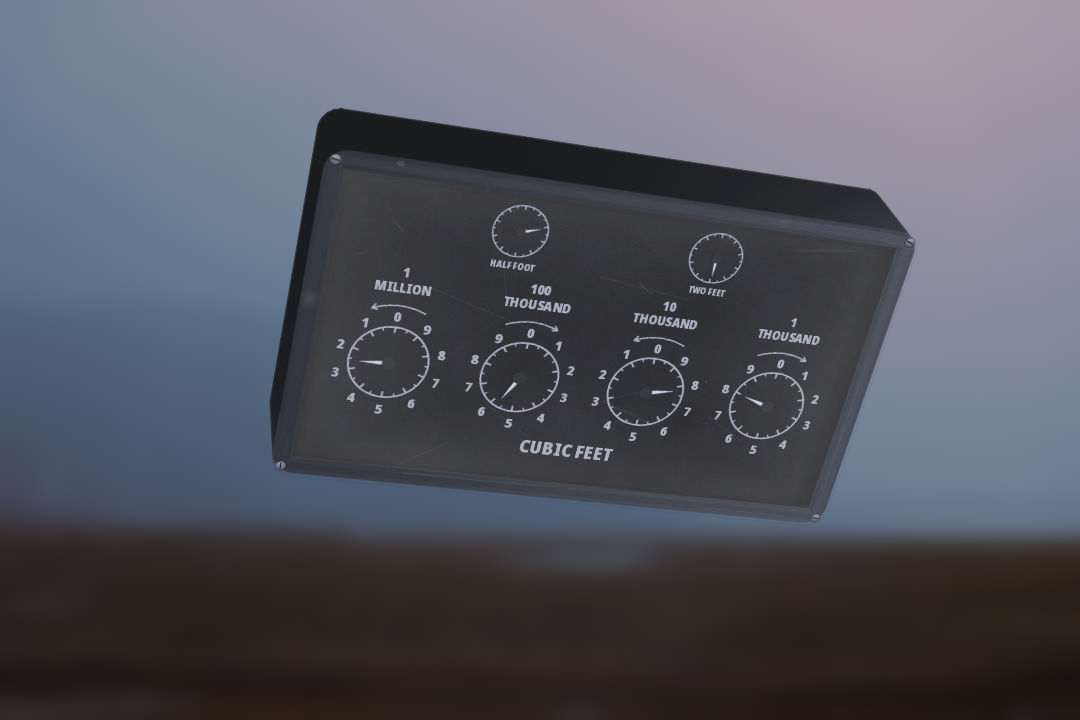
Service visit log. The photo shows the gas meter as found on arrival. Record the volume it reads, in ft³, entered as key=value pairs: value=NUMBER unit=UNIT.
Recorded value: value=257800 unit=ft³
